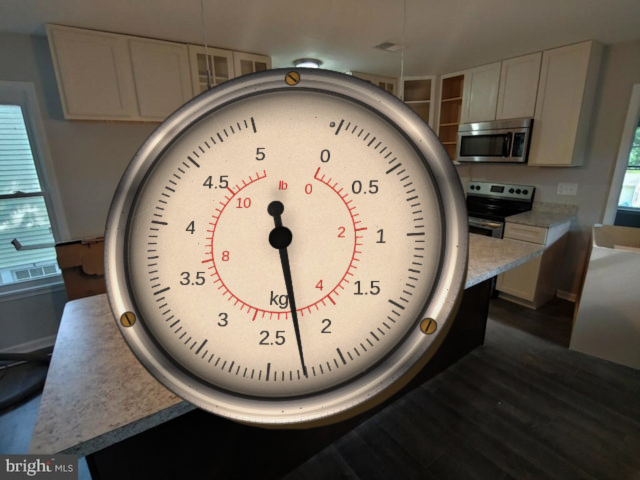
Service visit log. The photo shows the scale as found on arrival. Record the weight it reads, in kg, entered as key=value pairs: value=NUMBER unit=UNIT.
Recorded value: value=2.25 unit=kg
